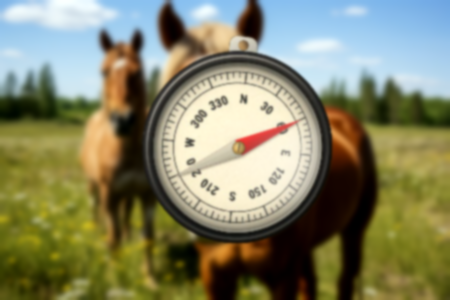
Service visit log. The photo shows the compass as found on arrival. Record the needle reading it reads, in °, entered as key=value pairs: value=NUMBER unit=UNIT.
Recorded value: value=60 unit=°
